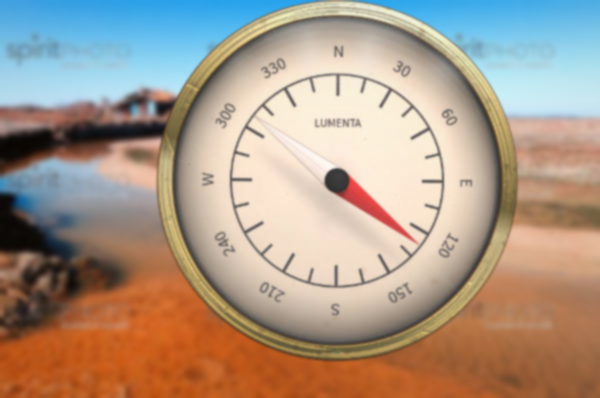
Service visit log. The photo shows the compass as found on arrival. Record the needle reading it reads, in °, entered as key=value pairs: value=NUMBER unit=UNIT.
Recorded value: value=127.5 unit=°
